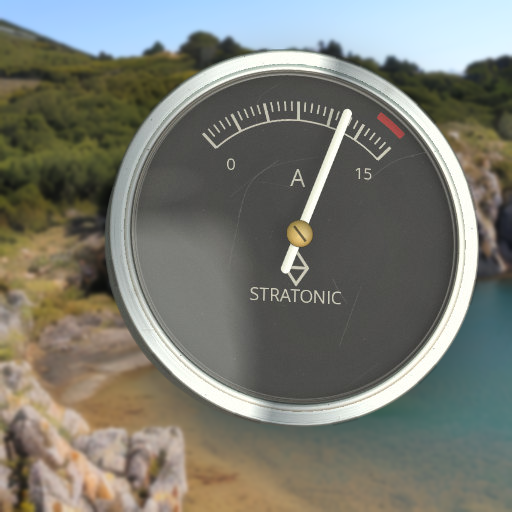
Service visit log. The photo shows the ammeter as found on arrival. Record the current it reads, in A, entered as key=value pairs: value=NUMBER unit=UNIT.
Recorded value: value=11 unit=A
